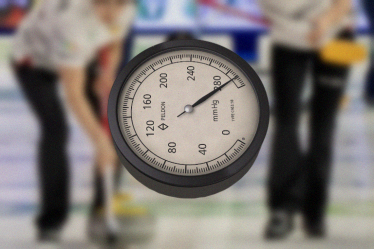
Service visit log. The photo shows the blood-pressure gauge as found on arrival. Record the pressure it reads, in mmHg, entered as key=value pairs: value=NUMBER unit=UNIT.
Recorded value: value=290 unit=mmHg
